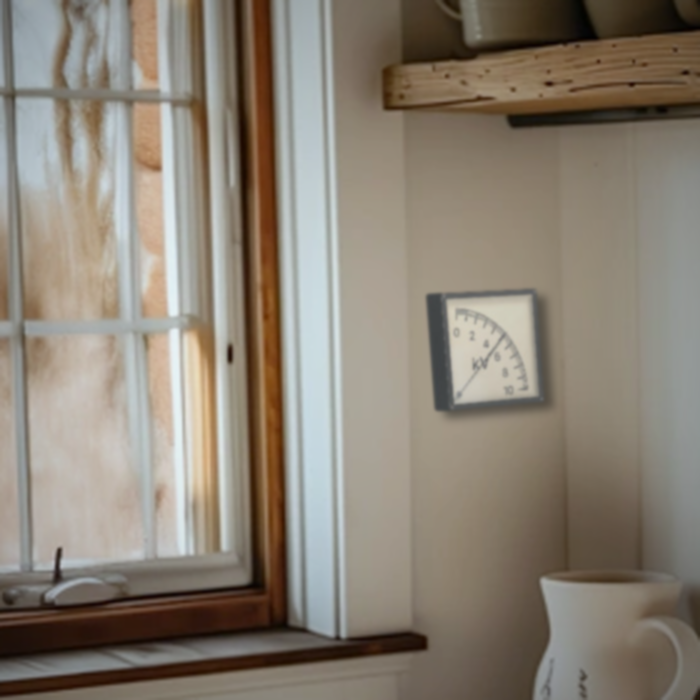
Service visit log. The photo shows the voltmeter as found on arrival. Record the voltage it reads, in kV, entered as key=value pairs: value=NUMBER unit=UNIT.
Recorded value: value=5 unit=kV
